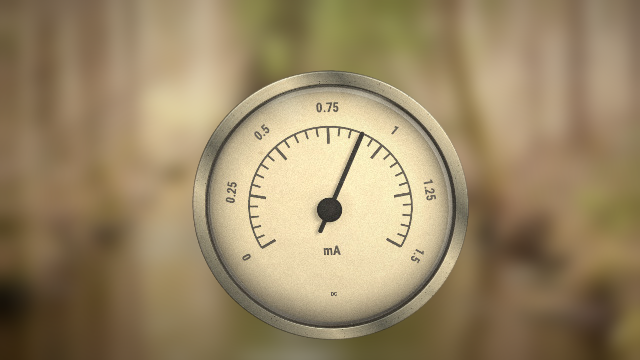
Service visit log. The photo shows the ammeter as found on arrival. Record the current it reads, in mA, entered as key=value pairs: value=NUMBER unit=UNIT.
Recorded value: value=0.9 unit=mA
